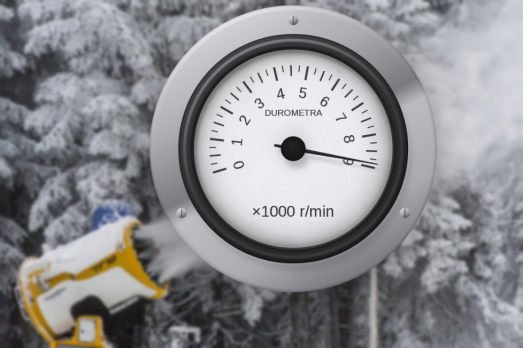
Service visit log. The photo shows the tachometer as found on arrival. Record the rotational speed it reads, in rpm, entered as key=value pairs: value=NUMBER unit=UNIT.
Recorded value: value=8875 unit=rpm
